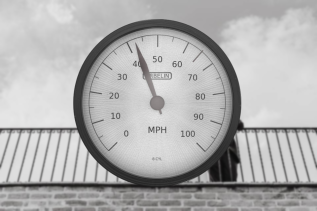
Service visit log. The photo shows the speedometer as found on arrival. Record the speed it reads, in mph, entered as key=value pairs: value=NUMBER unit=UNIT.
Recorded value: value=42.5 unit=mph
